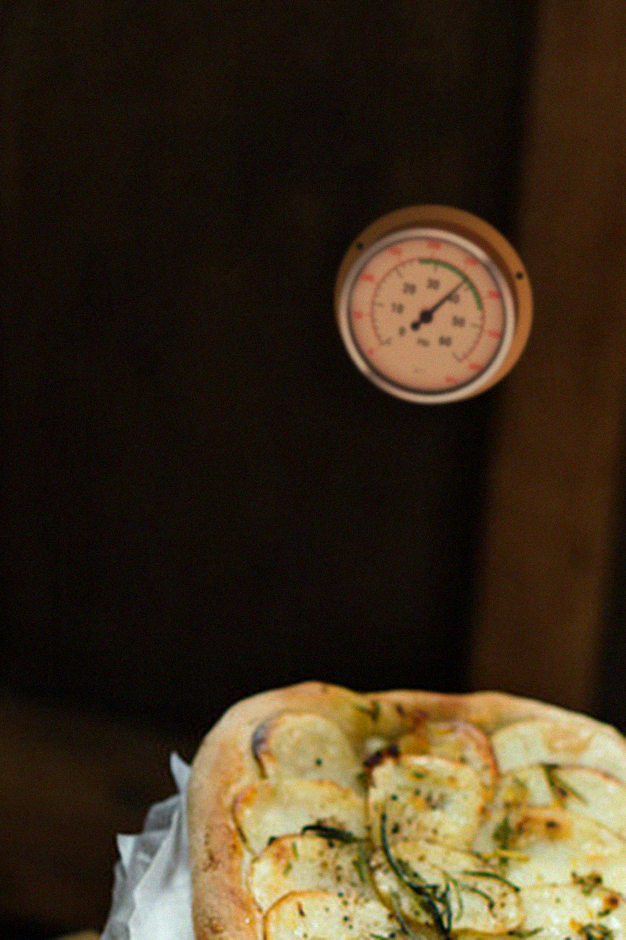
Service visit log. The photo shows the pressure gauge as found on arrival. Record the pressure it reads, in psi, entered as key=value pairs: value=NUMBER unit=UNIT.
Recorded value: value=38 unit=psi
